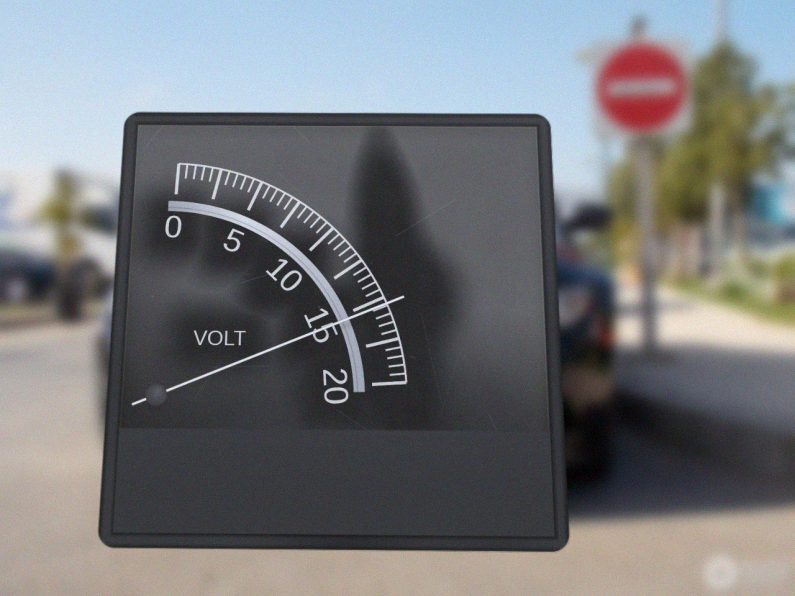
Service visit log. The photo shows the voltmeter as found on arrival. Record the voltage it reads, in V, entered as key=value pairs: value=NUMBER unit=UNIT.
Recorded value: value=15.5 unit=V
